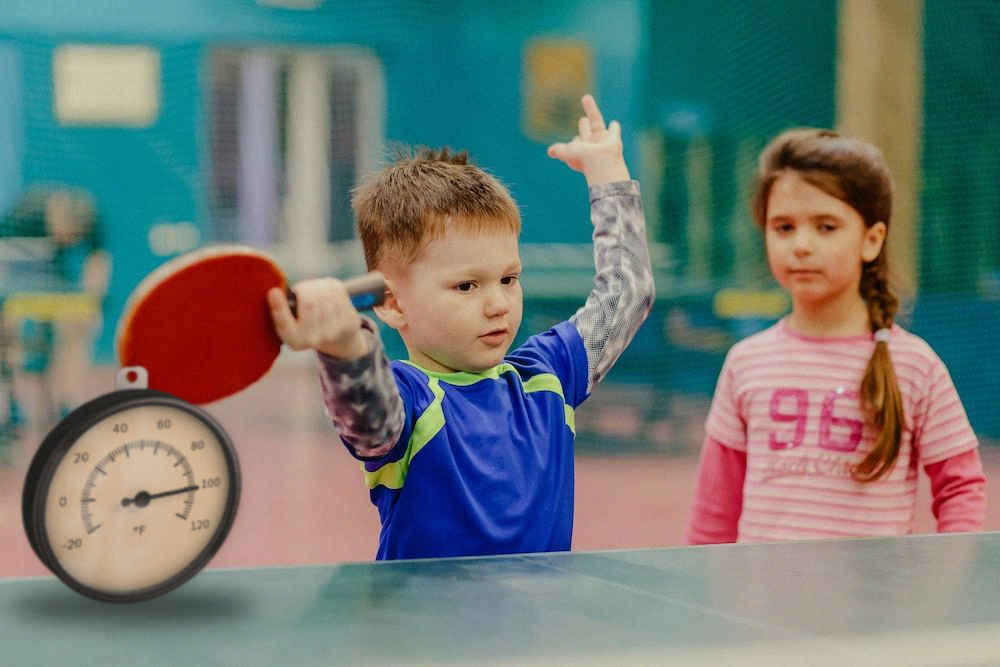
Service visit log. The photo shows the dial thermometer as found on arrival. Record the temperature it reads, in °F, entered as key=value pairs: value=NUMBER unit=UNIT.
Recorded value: value=100 unit=°F
